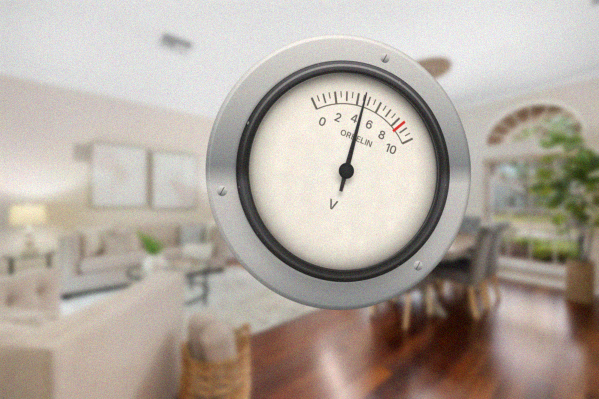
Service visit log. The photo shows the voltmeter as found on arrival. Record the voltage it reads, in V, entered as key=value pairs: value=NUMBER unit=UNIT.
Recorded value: value=4.5 unit=V
